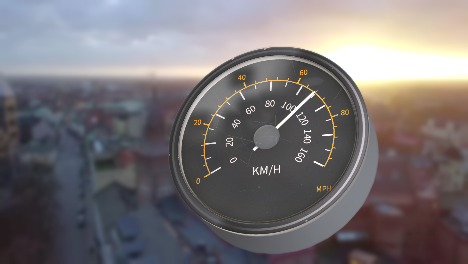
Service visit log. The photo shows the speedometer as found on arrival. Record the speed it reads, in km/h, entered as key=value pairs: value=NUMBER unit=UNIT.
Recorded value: value=110 unit=km/h
